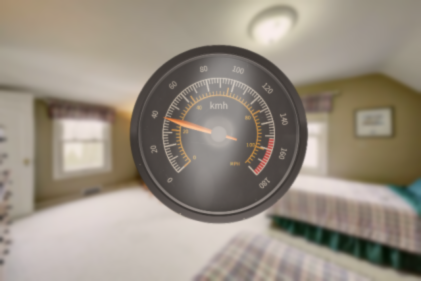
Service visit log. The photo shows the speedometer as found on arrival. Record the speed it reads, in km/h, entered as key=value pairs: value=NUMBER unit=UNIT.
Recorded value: value=40 unit=km/h
